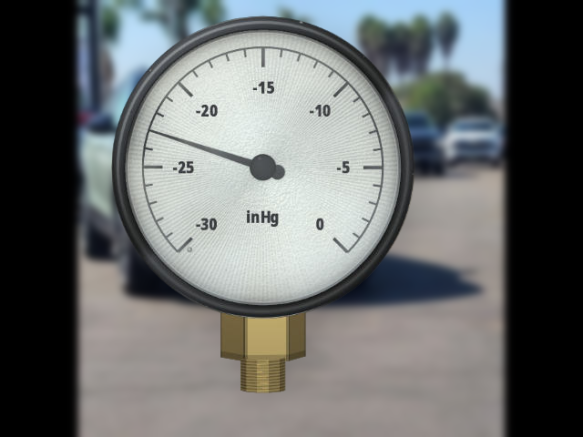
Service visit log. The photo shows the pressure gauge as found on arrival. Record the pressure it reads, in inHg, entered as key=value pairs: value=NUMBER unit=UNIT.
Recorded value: value=-23 unit=inHg
